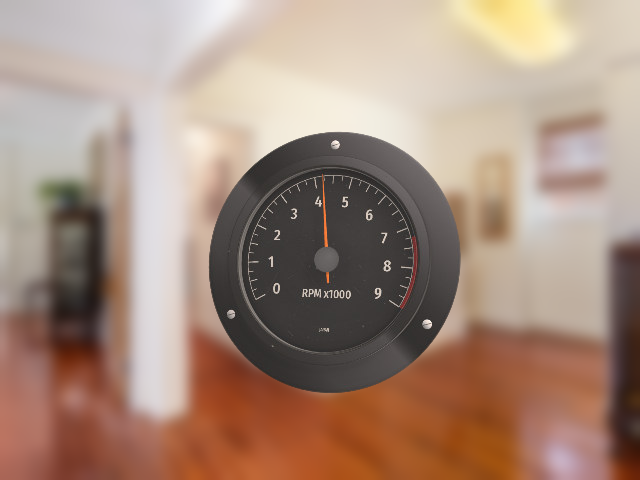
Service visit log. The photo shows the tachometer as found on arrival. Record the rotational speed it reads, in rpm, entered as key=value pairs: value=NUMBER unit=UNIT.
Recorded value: value=4250 unit=rpm
